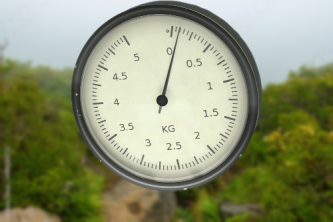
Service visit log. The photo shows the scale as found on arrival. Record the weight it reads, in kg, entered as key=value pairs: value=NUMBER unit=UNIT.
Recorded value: value=0.1 unit=kg
